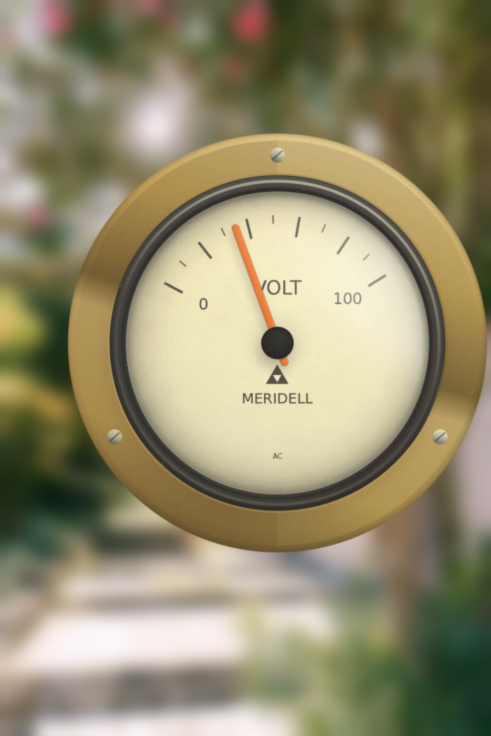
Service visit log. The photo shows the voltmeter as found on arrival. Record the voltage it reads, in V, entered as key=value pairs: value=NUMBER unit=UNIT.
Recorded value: value=35 unit=V
